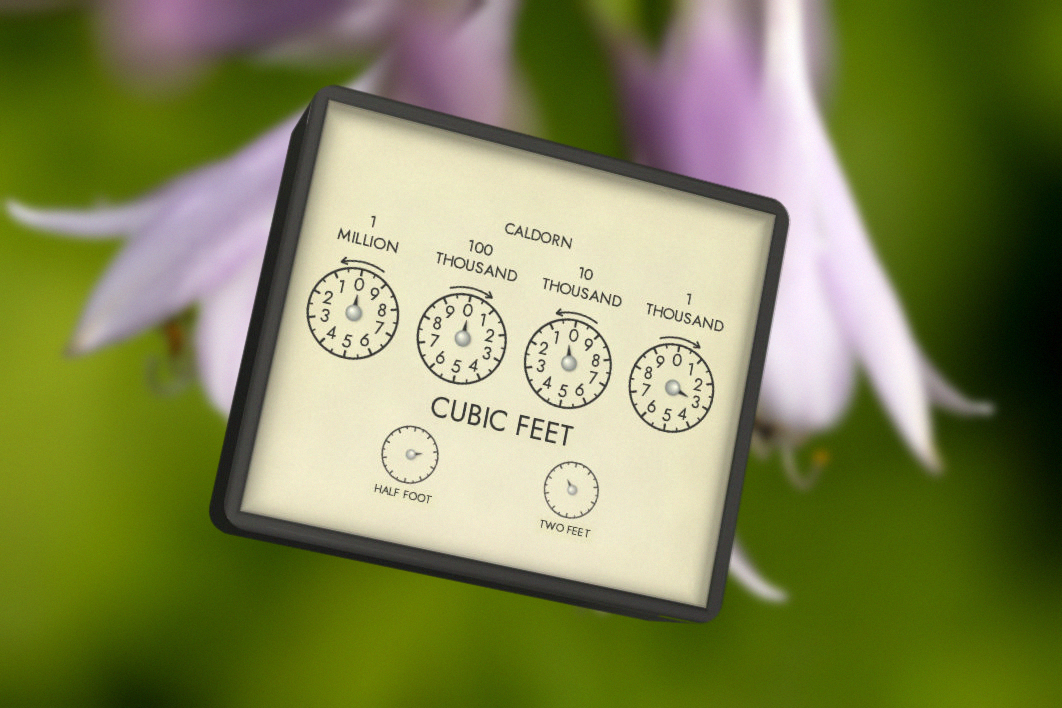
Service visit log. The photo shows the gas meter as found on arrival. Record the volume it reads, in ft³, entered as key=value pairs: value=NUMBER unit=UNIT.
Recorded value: value=300 unit=ft³
